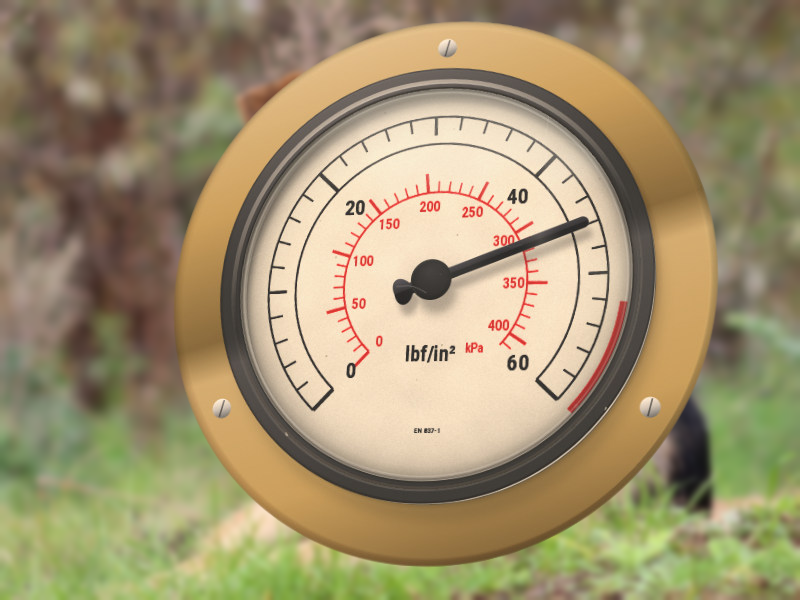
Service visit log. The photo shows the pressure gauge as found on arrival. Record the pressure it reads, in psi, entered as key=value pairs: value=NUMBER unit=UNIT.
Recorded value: value=46 unit=psi
